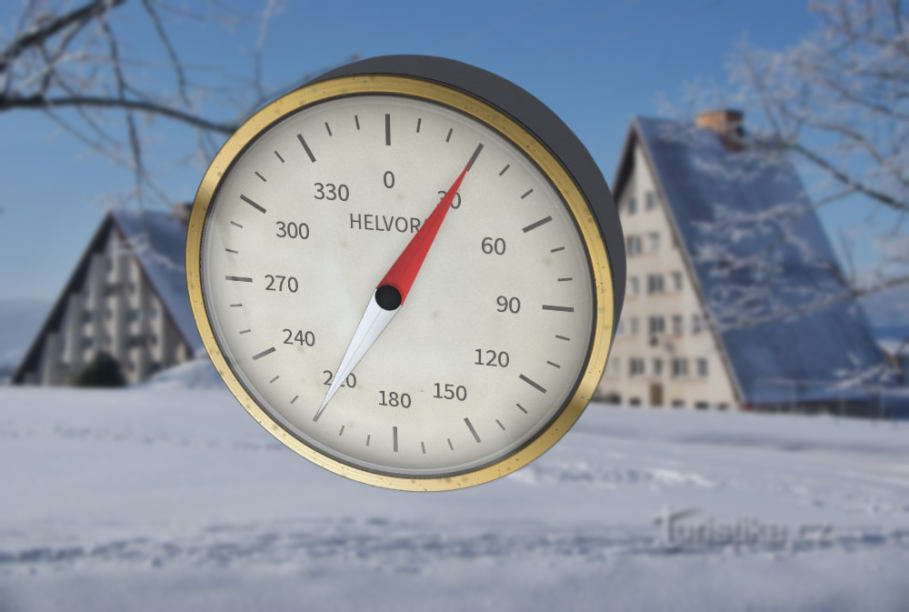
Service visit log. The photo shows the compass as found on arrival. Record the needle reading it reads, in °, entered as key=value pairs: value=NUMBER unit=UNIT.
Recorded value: value=30 unit=°
